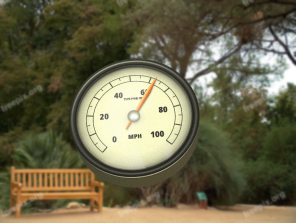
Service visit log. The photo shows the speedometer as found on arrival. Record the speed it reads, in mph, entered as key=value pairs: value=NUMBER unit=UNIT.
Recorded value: value=62.5 unit=mph
